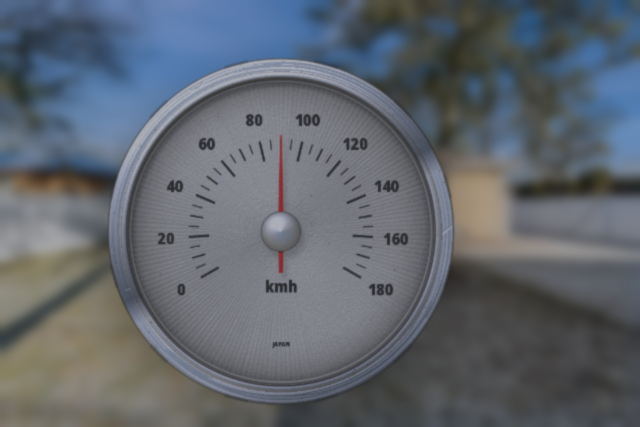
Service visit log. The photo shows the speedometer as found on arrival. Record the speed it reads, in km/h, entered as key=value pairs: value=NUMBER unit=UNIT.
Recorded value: value=90 unit=km/h
